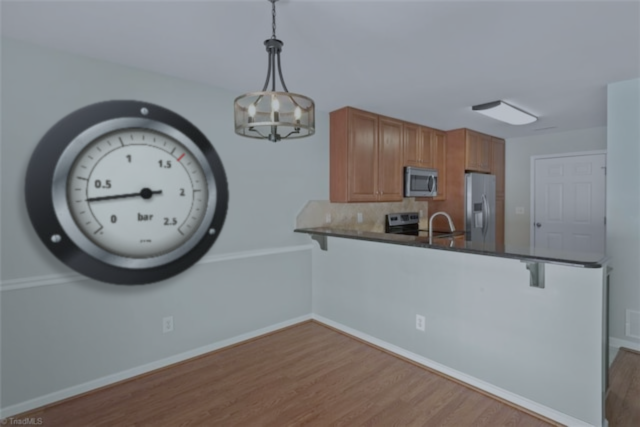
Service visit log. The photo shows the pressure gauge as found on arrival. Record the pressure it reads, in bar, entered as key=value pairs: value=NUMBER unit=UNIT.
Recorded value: value=0.3 unit=bar
